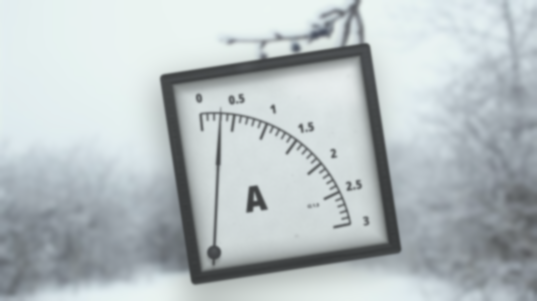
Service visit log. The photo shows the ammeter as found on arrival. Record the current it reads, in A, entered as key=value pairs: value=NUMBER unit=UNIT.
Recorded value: value=0.3 unit=A
